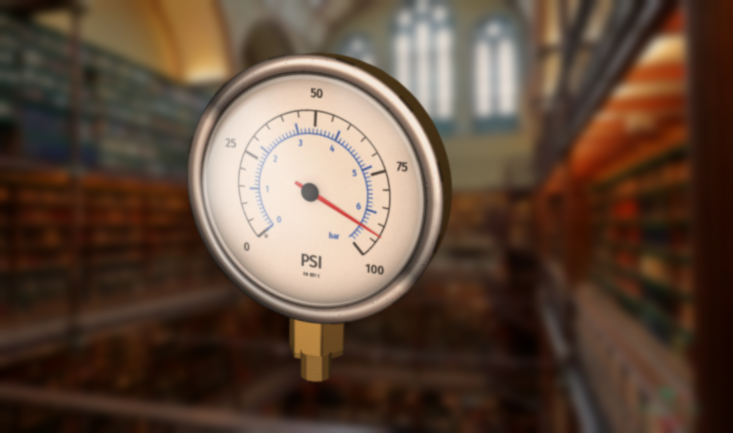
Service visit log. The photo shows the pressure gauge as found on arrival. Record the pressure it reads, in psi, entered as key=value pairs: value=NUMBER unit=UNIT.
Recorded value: value=92.5 unit=psi
